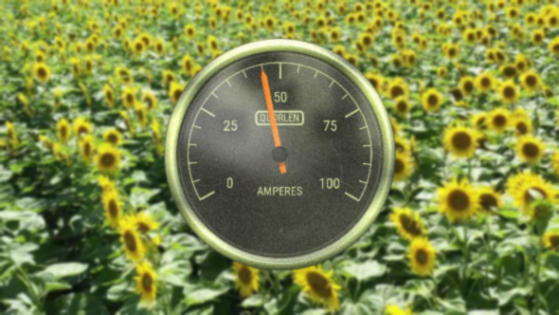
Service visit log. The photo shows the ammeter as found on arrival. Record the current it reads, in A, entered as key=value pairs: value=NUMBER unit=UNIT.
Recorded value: value=45 unit=A
